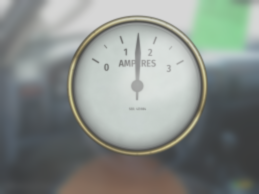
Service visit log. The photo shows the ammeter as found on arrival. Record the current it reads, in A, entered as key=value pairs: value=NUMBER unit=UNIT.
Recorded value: value=1.5 unit=A
